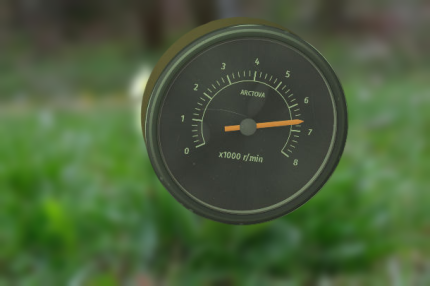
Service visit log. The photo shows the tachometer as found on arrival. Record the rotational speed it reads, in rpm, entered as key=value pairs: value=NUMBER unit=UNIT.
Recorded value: value=6600 unit=rpm
